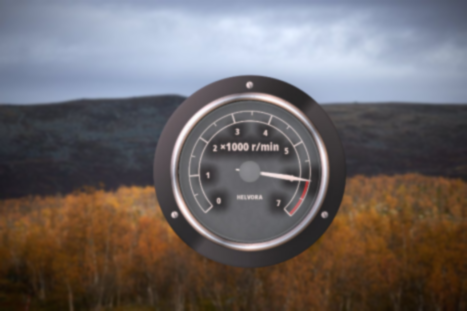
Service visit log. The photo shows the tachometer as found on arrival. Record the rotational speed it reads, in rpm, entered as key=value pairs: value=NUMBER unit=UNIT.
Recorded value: value=6000 unit=rpm
